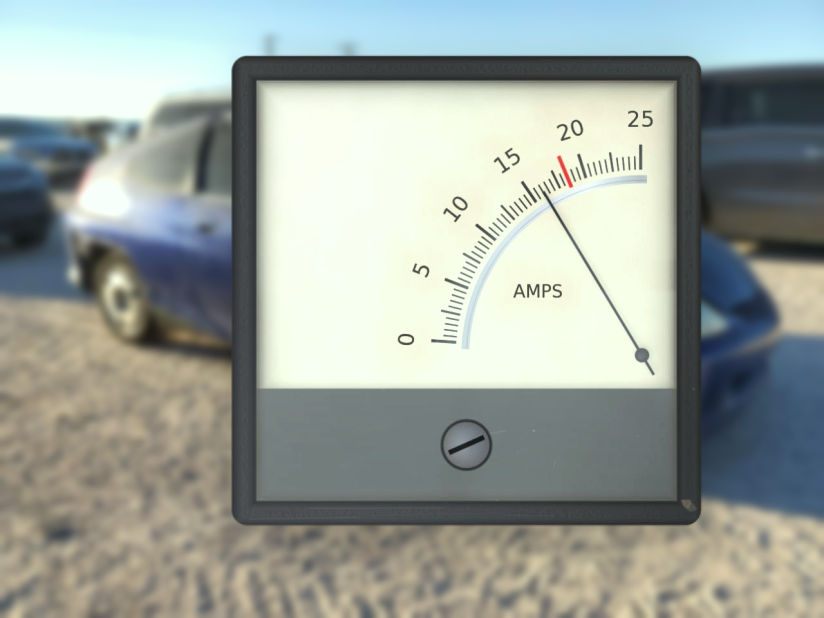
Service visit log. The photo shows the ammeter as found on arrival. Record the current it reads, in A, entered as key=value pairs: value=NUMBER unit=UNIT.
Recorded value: value=16 unit=A
